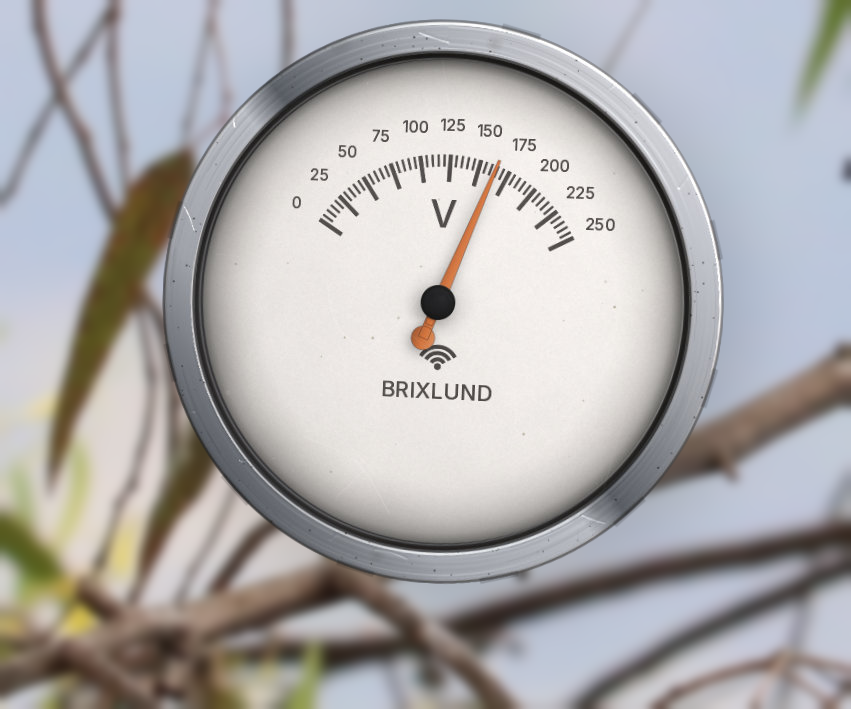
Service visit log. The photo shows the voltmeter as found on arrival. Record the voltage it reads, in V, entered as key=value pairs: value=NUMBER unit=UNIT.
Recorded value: value=165 unit=V
